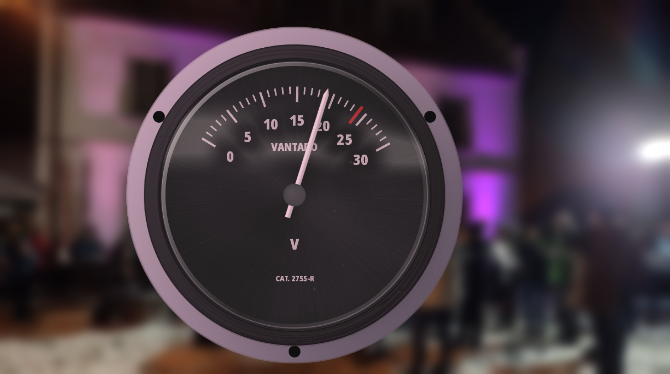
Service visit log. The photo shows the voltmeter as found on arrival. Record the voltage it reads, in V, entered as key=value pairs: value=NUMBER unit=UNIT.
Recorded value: value=19 unit=V
